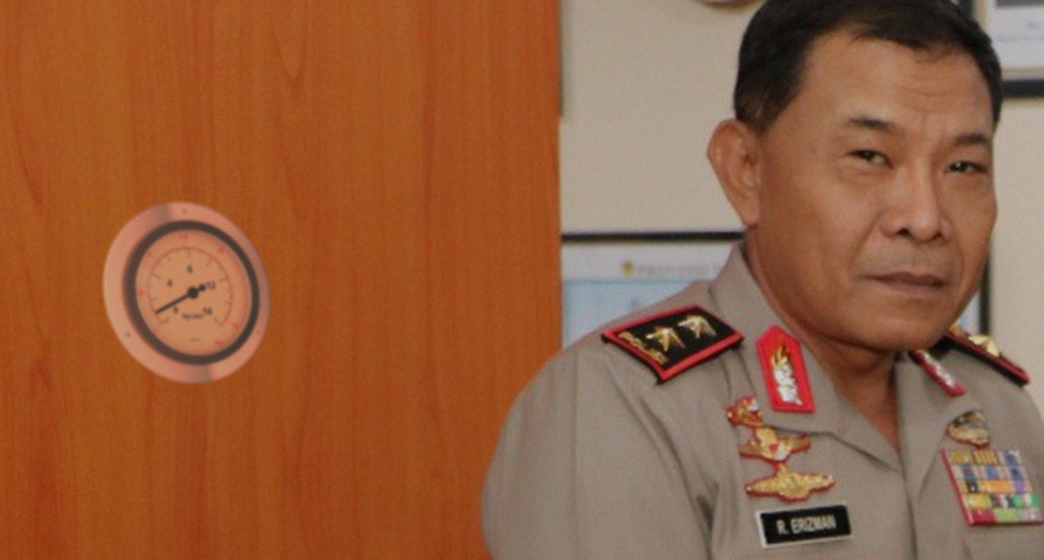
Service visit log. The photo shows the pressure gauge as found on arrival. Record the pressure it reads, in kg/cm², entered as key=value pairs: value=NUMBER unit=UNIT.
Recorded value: value=1 unit=kg/cm²
